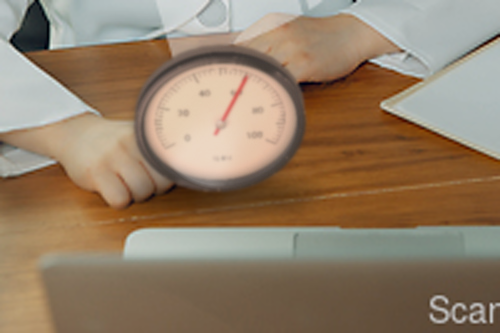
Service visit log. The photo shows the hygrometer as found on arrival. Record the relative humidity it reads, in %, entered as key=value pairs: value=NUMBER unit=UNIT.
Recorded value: value=60 unit=%
